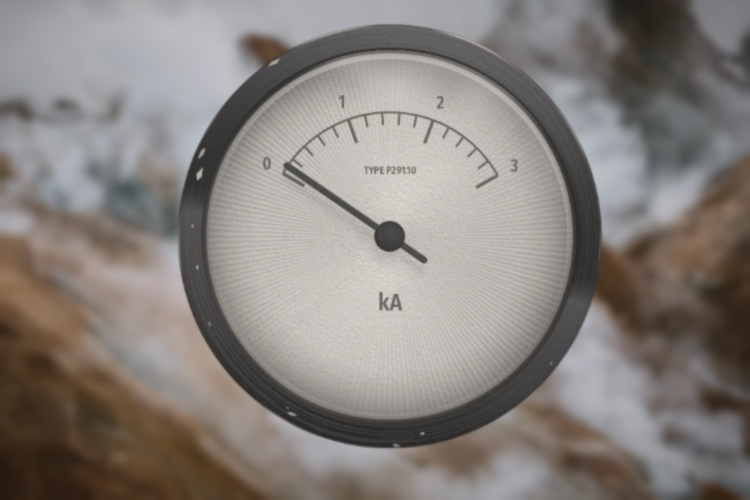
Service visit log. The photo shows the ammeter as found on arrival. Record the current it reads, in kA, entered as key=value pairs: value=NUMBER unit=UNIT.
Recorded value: value=0.1 unit=kA
